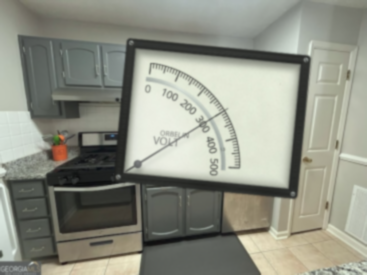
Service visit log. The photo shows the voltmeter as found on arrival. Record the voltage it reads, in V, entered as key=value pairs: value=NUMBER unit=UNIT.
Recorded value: value=300 unit=V
